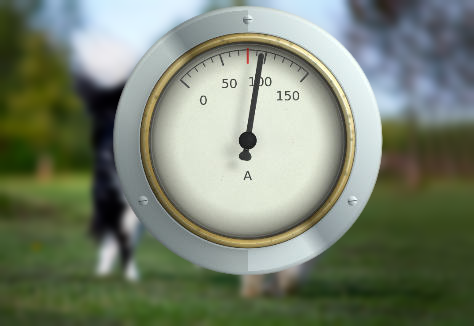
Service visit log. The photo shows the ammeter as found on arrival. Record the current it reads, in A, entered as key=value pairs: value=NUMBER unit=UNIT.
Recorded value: value=95 unit=A
